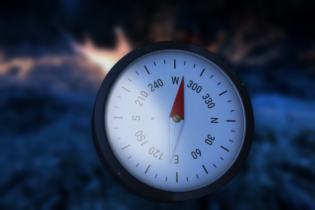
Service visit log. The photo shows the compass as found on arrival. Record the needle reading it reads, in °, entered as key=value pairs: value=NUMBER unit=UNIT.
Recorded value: value=280 unit=°
